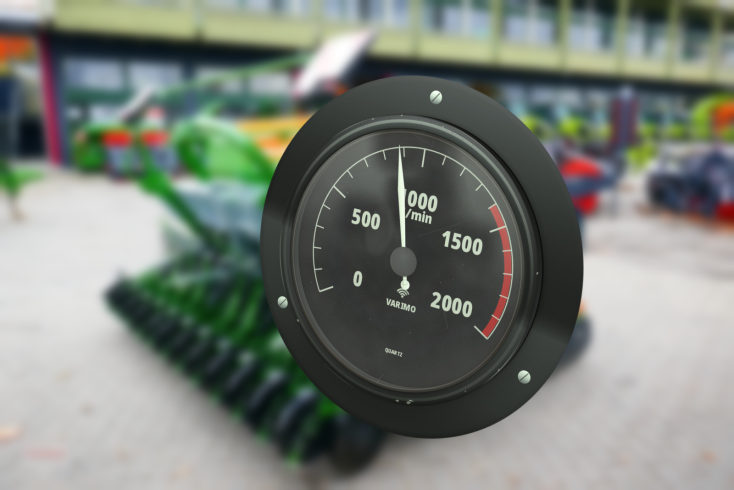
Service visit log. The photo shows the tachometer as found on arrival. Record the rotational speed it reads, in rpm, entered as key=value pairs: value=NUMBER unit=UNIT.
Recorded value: value=900 unit=rpm
